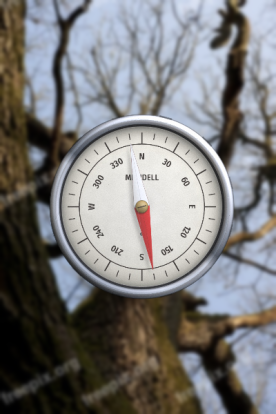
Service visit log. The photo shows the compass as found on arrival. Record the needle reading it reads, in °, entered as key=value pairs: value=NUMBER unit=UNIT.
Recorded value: value=170 unit=°
